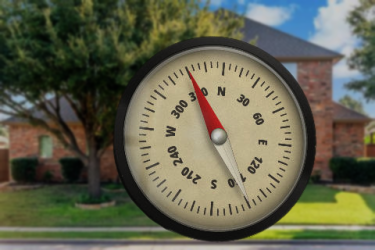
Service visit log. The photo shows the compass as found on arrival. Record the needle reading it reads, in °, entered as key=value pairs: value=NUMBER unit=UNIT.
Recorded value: value=330 unit=°
